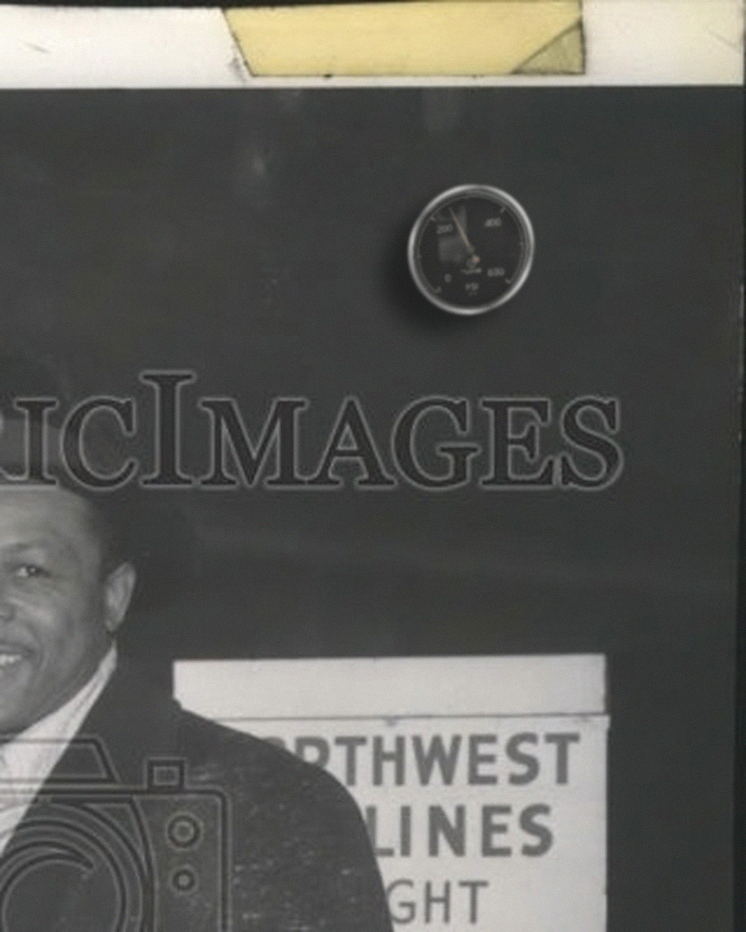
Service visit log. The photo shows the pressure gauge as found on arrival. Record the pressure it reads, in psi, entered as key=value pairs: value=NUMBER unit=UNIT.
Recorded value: value=250 unit=psi
